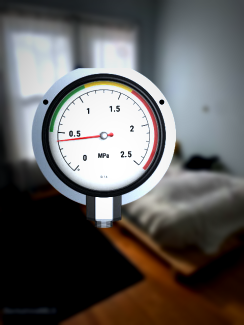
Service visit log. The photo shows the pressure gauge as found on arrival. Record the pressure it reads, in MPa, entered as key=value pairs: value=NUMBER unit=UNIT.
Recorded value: value=0.4 unit=MPa
